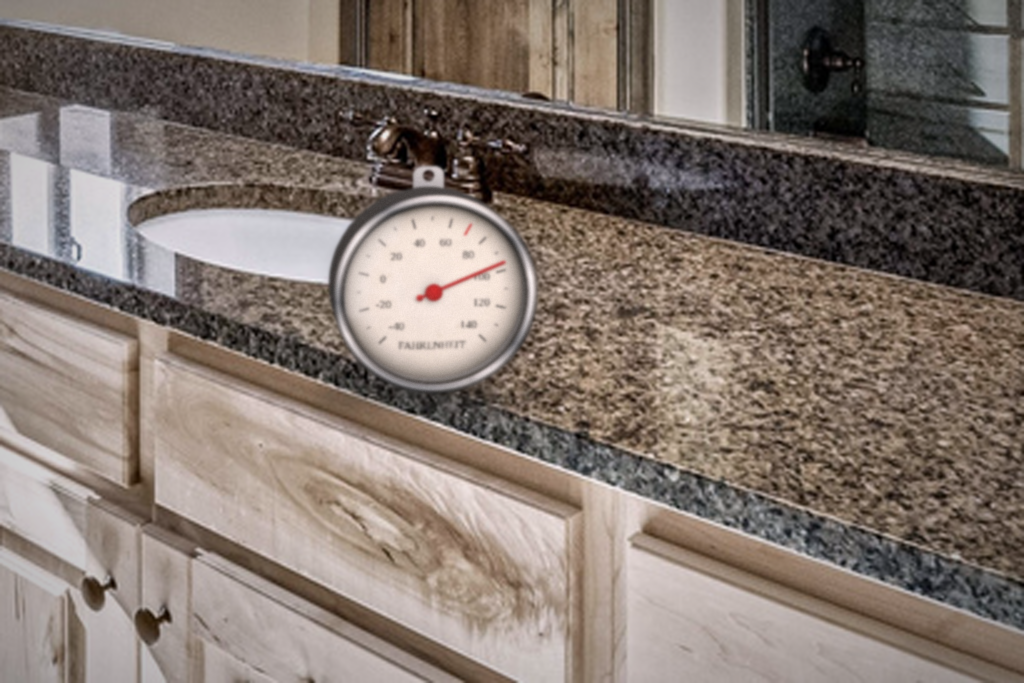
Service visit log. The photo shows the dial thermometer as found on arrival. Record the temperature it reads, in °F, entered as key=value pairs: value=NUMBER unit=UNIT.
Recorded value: value=95 unit=°F
